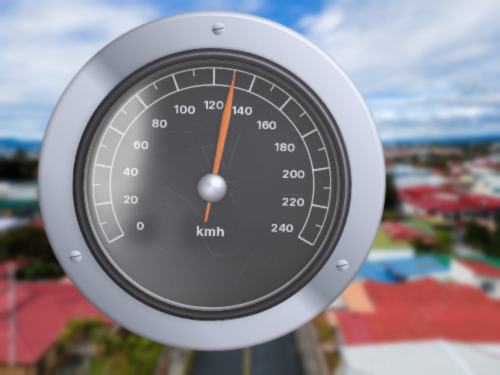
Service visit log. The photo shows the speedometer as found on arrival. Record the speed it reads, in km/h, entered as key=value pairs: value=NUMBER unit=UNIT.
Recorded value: value=130 unit=km/h
